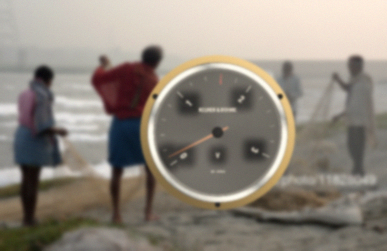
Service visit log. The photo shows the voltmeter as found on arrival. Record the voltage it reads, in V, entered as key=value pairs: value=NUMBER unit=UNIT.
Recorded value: value=0.1 unit=V
